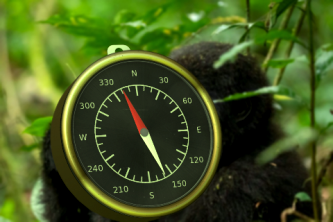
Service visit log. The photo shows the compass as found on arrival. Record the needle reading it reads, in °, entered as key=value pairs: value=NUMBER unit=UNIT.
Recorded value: value=340 unit=°
